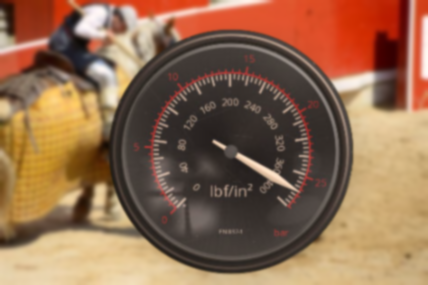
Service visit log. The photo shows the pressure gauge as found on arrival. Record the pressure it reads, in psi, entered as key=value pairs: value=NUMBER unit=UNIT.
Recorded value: value=380 unit=psi
